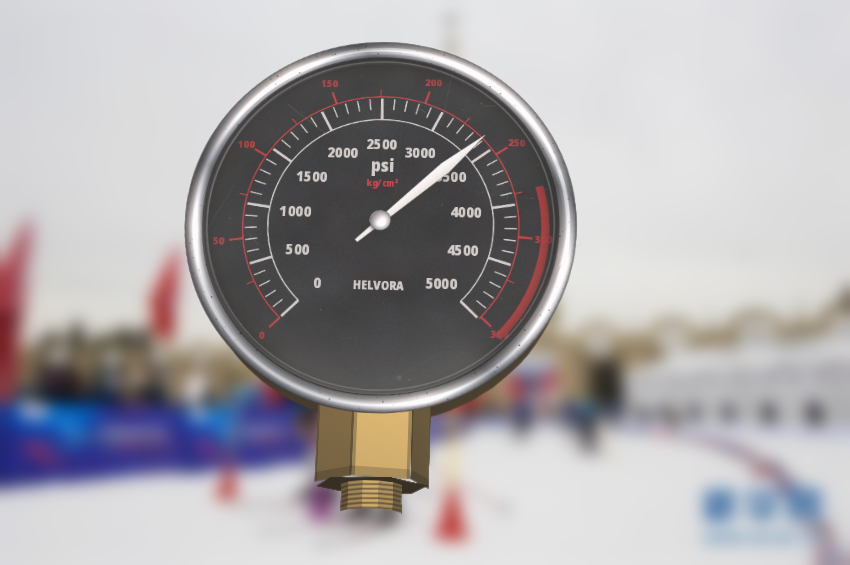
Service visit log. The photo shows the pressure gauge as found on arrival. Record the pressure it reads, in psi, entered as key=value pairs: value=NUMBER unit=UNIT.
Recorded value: value=3400 unit=psi
